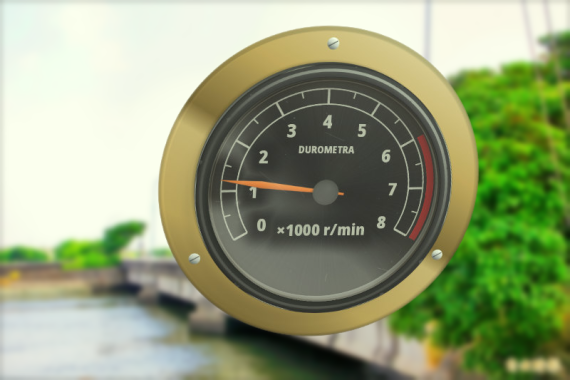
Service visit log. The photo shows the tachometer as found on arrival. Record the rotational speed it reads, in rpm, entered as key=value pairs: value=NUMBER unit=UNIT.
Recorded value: value=1250 unit=rpm
